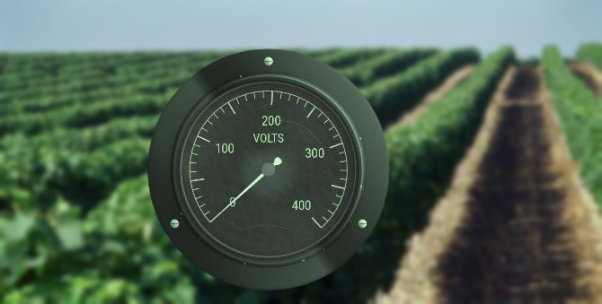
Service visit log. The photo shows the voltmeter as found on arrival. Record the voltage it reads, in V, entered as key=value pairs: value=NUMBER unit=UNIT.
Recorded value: value=0 unit=V
